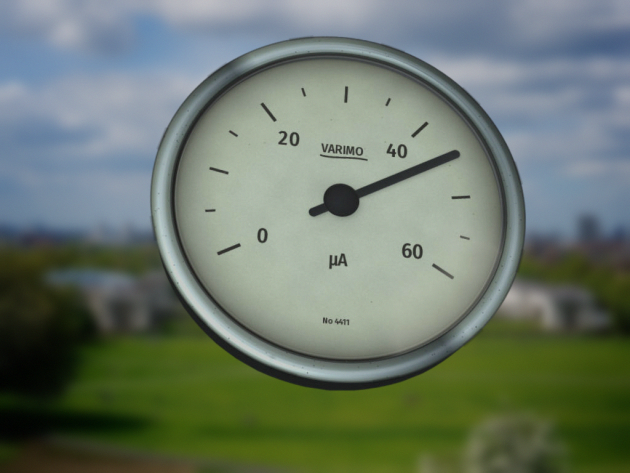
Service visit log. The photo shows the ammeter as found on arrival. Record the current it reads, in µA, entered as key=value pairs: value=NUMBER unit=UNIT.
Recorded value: value=45 unit=µA
